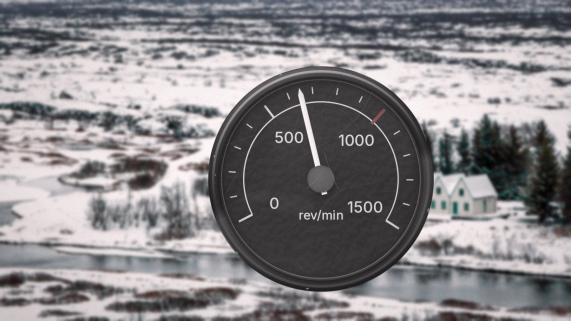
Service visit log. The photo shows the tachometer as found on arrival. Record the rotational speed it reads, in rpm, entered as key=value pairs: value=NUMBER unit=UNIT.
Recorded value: value=650 unit=rpm
